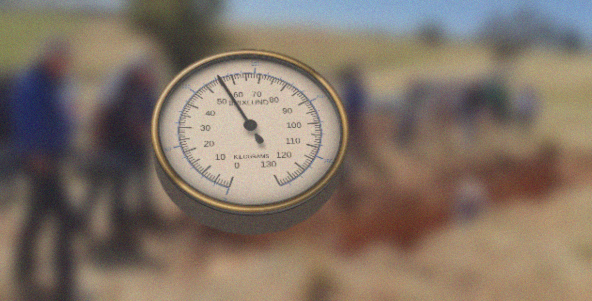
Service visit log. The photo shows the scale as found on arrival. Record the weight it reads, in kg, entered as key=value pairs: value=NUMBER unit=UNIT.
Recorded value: value=55 unit=kg
